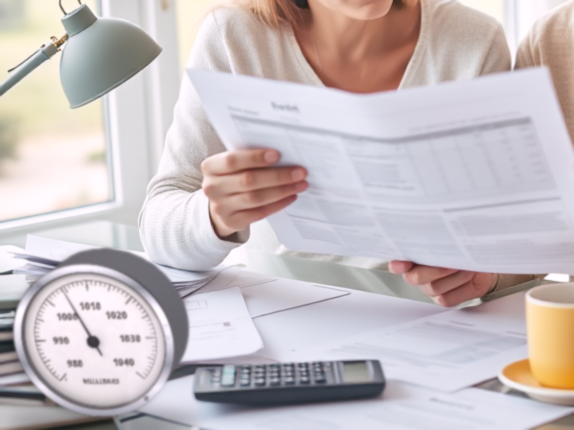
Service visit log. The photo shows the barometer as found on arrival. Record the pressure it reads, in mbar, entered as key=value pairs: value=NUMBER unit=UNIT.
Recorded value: value=1005 unit=mbar
